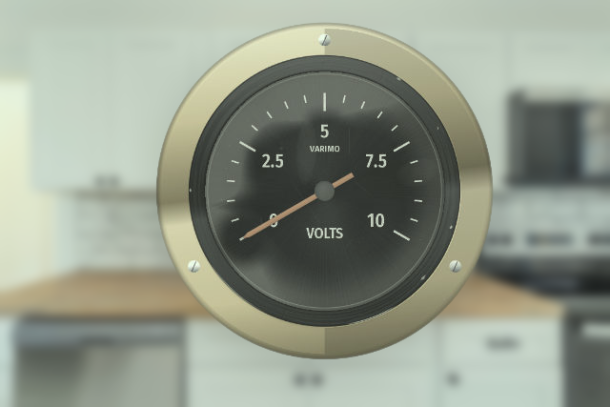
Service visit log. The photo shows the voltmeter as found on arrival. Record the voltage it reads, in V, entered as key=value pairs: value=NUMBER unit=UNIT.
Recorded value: value=0 unit=V
